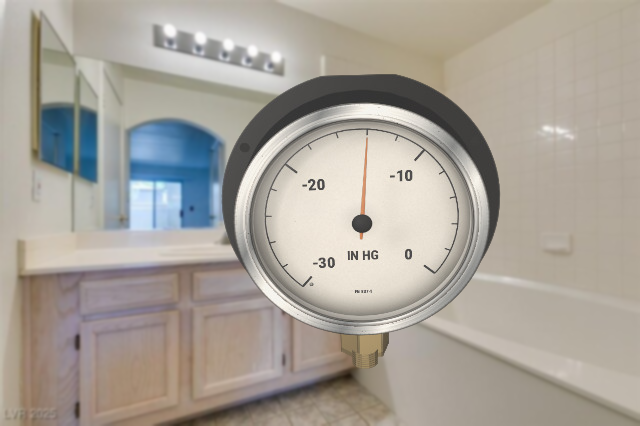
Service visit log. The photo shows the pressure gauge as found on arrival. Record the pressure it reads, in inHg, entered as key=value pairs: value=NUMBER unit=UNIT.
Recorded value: value=-14 unit=inHg
